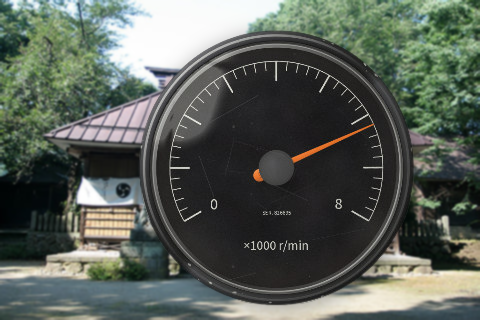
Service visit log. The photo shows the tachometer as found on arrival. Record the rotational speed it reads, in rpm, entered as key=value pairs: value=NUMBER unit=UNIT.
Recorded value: value=6200 unit=rpm
